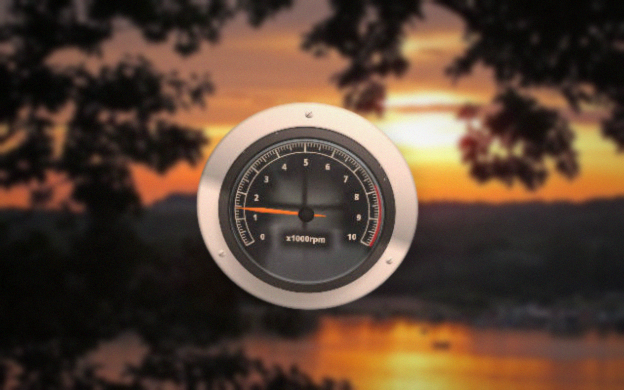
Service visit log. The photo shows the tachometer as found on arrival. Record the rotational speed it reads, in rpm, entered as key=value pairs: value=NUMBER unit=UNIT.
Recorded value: value=1500 unit=rpm
